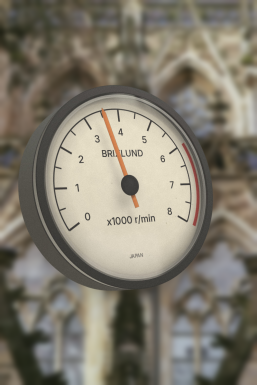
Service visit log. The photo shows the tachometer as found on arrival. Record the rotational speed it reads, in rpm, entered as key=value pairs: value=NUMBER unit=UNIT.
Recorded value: value=3500 unit=rpm
